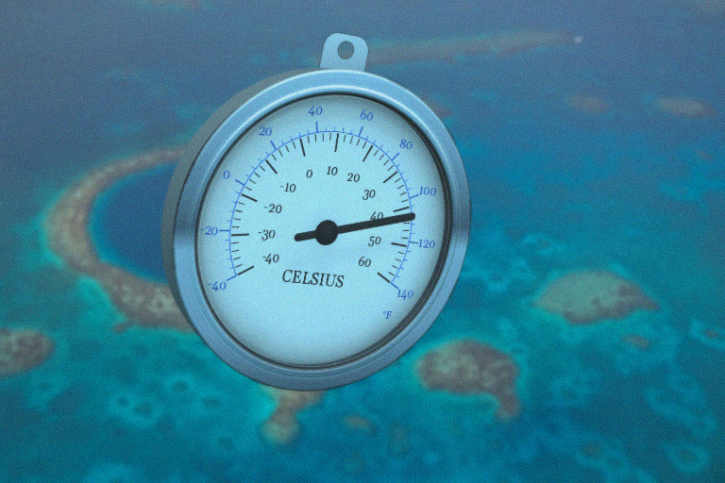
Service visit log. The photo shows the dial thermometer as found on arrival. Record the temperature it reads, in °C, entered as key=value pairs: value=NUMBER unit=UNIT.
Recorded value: value=42 unit=°C
